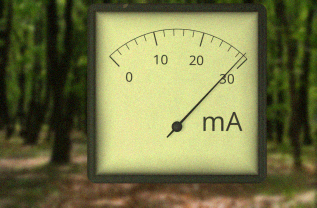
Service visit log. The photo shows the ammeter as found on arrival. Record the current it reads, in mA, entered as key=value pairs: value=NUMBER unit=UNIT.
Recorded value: value=29 unit=mA
